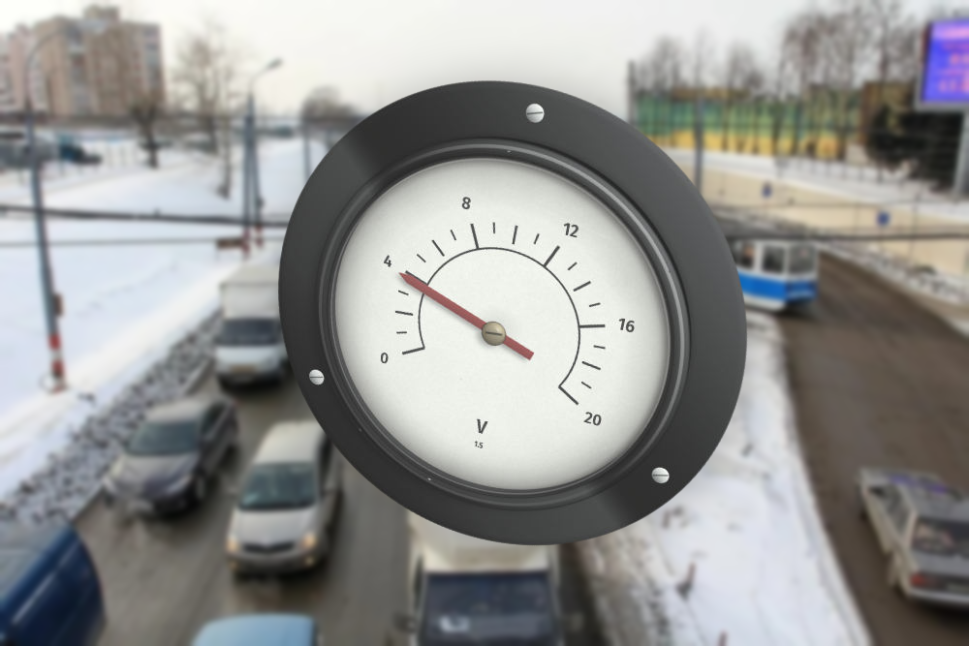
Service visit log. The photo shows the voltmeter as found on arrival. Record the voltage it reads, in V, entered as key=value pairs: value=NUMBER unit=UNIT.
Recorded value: value=4 unit=V
